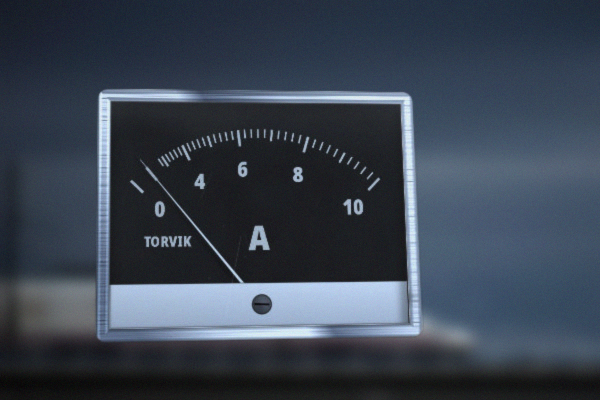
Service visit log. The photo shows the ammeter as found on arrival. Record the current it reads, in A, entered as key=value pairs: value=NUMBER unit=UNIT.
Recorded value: value=2 unit=A
